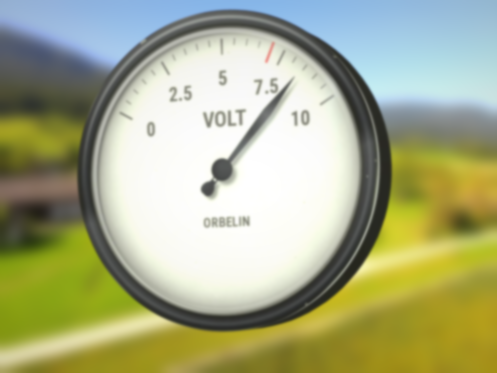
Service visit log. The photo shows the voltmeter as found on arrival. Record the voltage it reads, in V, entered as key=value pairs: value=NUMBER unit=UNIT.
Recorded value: value=8.5 unit=V
